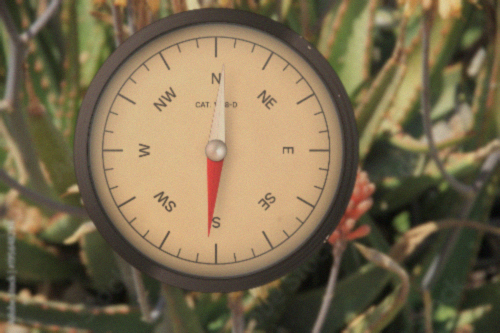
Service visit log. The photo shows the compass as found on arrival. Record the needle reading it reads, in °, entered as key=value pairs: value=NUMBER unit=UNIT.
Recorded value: value=185 unit=°
